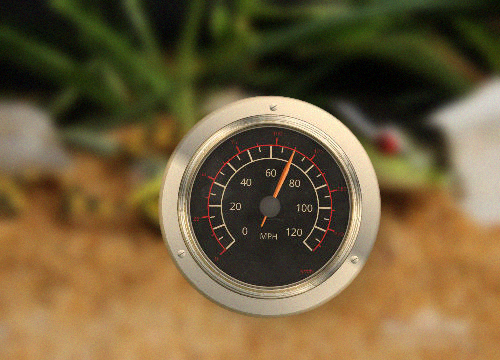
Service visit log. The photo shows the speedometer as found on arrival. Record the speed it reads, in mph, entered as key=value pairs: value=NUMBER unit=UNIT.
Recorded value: value=70 unit=mph
